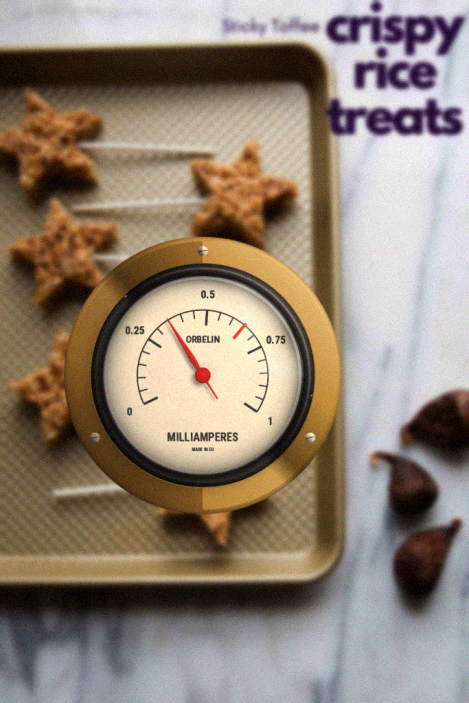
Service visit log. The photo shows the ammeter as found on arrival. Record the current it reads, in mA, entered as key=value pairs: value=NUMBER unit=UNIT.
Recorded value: value=0.35 unit=mA
